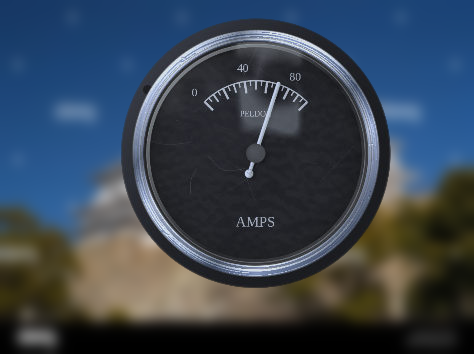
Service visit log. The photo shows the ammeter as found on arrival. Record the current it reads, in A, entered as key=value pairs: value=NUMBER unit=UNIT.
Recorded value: value=70 unit=A
